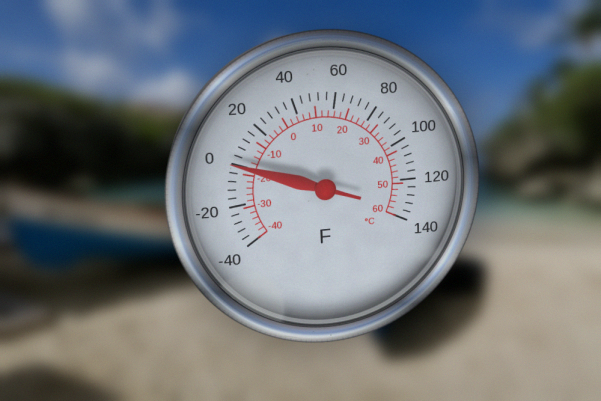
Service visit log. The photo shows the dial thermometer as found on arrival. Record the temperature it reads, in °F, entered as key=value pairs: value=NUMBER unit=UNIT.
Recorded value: value=0 unit=°F
